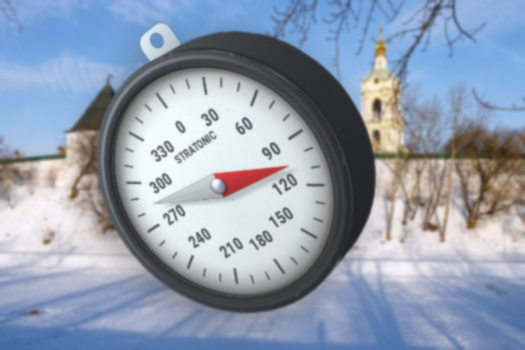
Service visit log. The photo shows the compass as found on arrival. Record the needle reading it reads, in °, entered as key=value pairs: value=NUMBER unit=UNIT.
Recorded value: value=105 unit=°
